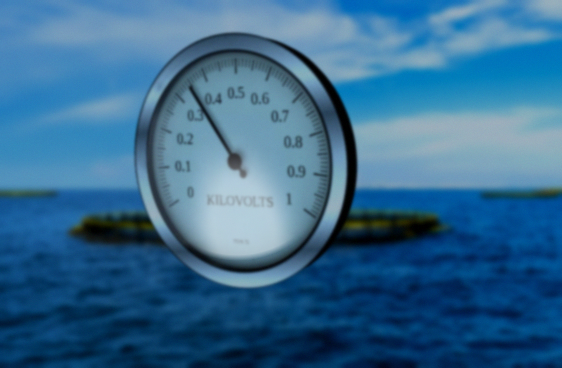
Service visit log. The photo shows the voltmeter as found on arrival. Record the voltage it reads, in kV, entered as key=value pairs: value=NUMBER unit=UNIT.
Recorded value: value=0.35 unit=kV
